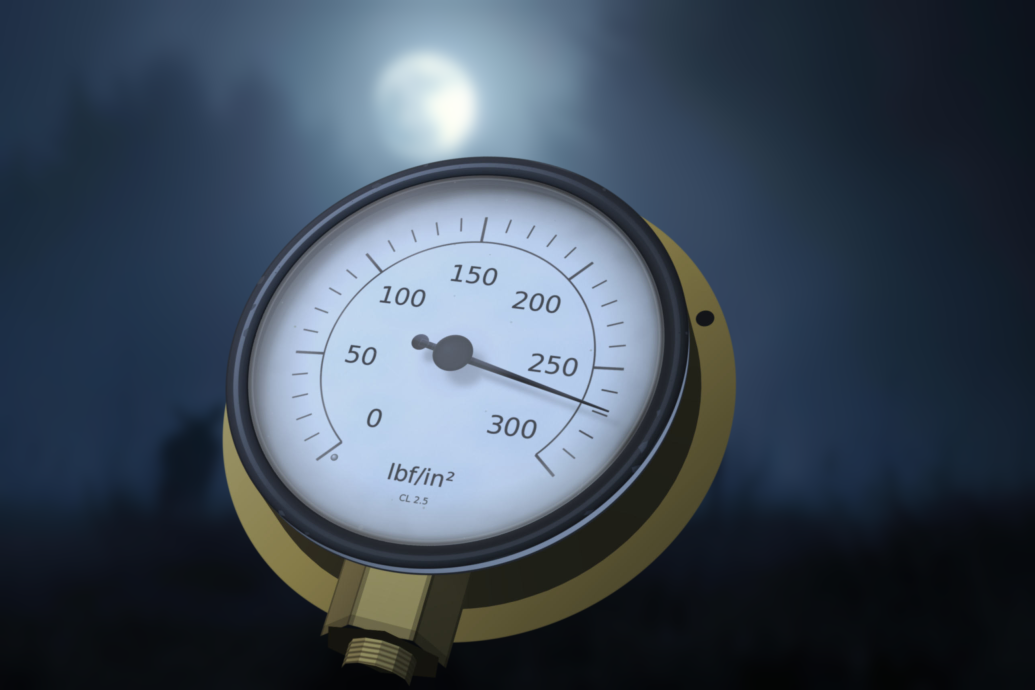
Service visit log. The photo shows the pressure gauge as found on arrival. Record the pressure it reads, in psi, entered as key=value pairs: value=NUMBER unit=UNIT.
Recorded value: value=270 unit=psi
